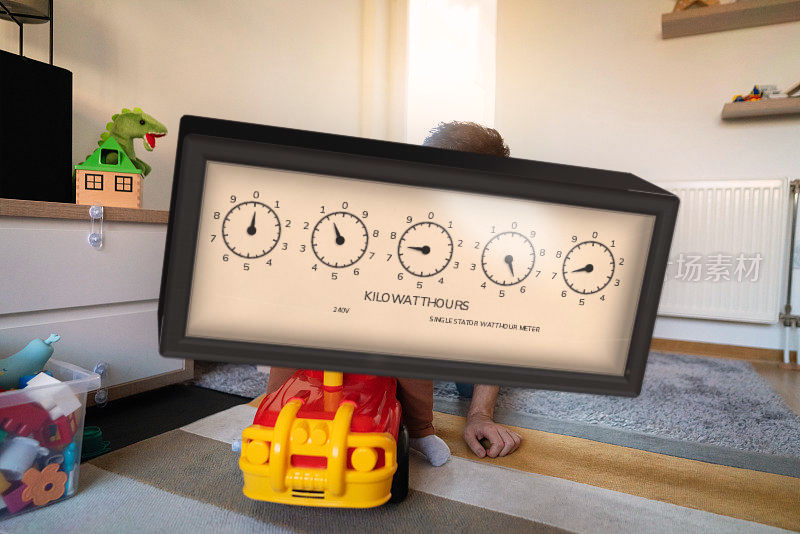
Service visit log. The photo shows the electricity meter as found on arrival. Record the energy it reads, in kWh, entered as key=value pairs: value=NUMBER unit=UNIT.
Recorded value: value=757 unit=kWh
